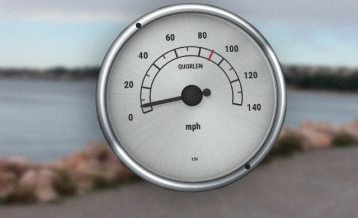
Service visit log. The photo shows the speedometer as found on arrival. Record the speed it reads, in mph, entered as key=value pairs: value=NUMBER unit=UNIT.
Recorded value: value=5 unit=mph
